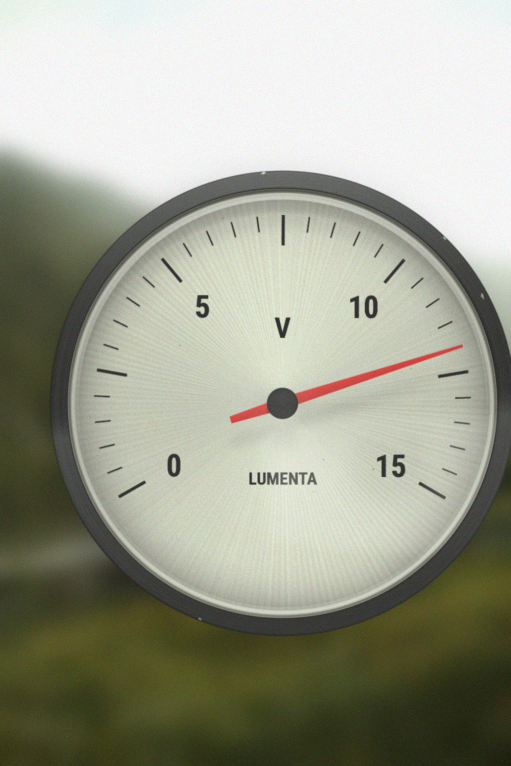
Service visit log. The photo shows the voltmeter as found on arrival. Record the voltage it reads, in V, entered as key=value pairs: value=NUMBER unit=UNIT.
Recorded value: value=12 unit=V
